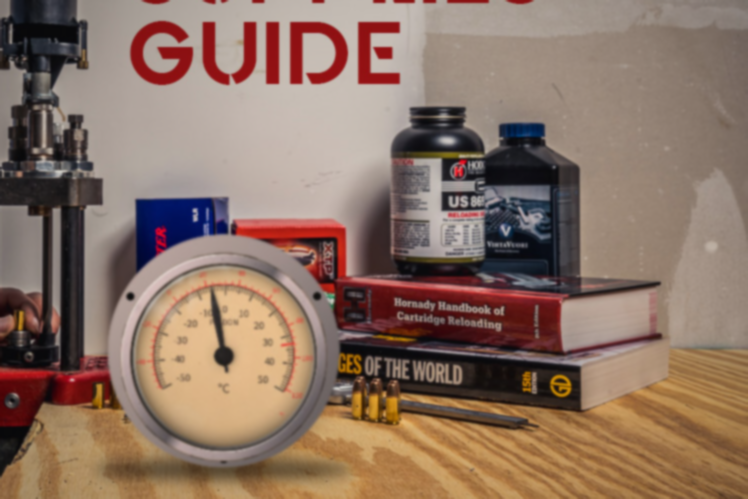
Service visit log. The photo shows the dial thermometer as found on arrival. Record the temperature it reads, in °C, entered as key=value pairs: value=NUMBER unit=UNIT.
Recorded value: value=-5 unit=°C
